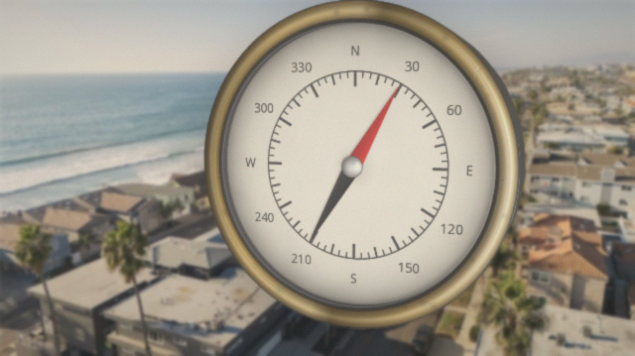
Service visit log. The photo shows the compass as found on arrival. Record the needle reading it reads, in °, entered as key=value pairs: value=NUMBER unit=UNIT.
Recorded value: value=30 unit=°
